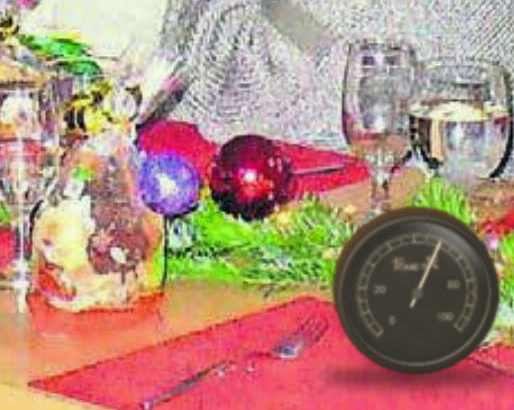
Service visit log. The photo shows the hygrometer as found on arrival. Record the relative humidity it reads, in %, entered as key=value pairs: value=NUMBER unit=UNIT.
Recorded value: value=60 unit=%
